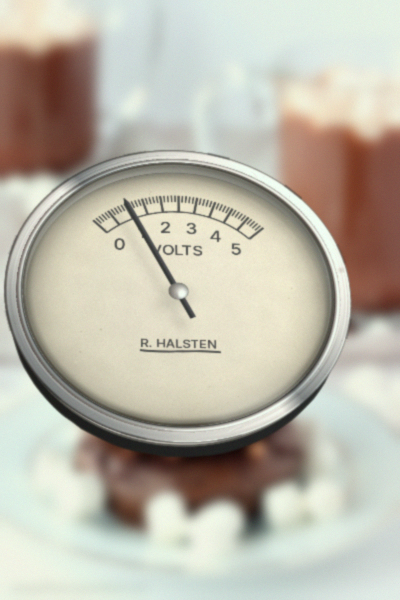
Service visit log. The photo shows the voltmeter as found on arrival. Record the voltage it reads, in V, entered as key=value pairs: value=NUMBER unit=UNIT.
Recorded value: value=1 unit=V
